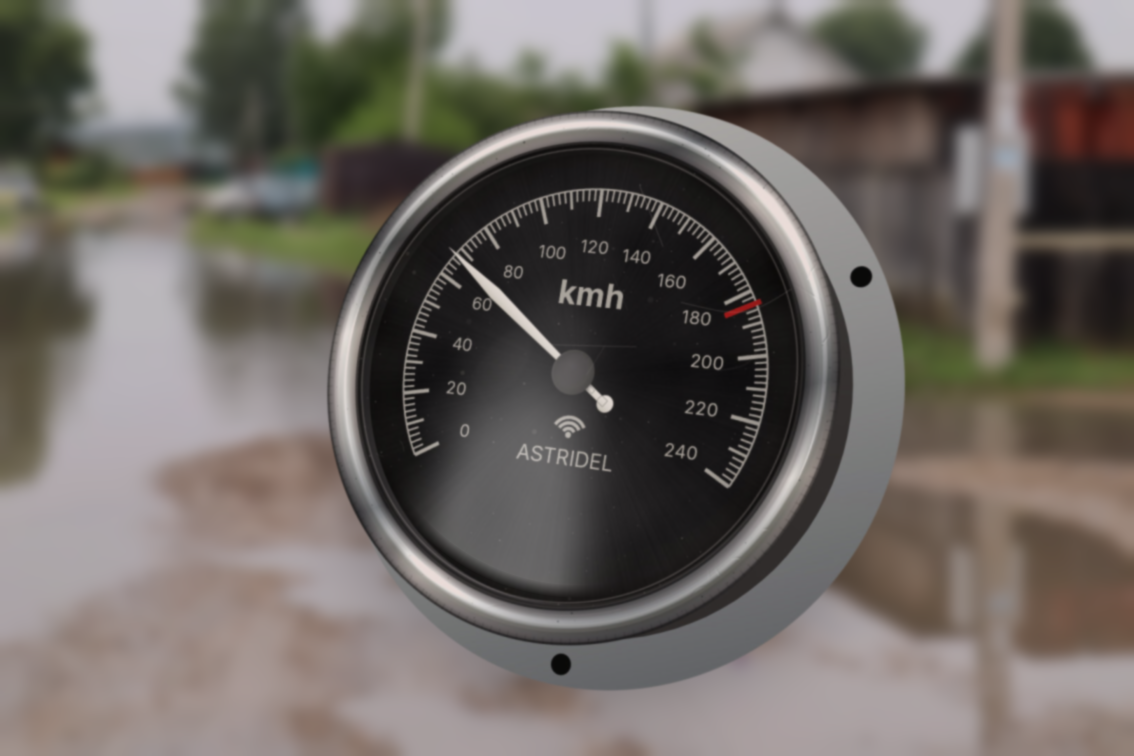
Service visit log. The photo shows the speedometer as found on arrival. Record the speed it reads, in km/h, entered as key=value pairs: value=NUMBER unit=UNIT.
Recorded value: value=68 unit=km/h
